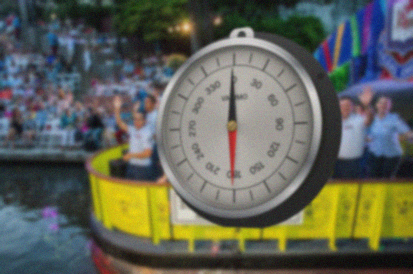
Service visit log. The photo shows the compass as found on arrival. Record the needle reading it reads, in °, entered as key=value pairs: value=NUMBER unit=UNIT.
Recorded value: value=180 unit=°
